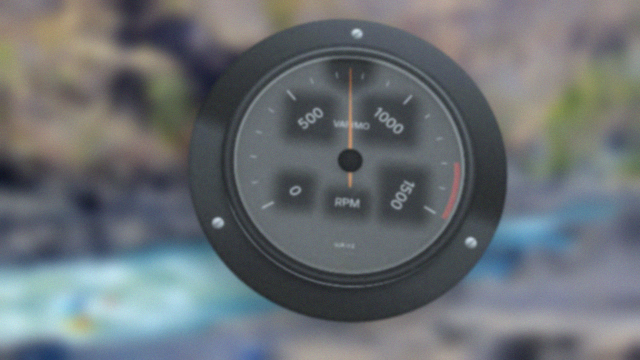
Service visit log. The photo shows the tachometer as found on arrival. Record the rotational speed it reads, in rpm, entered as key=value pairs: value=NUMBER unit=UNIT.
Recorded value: value=750 unit=rpm
